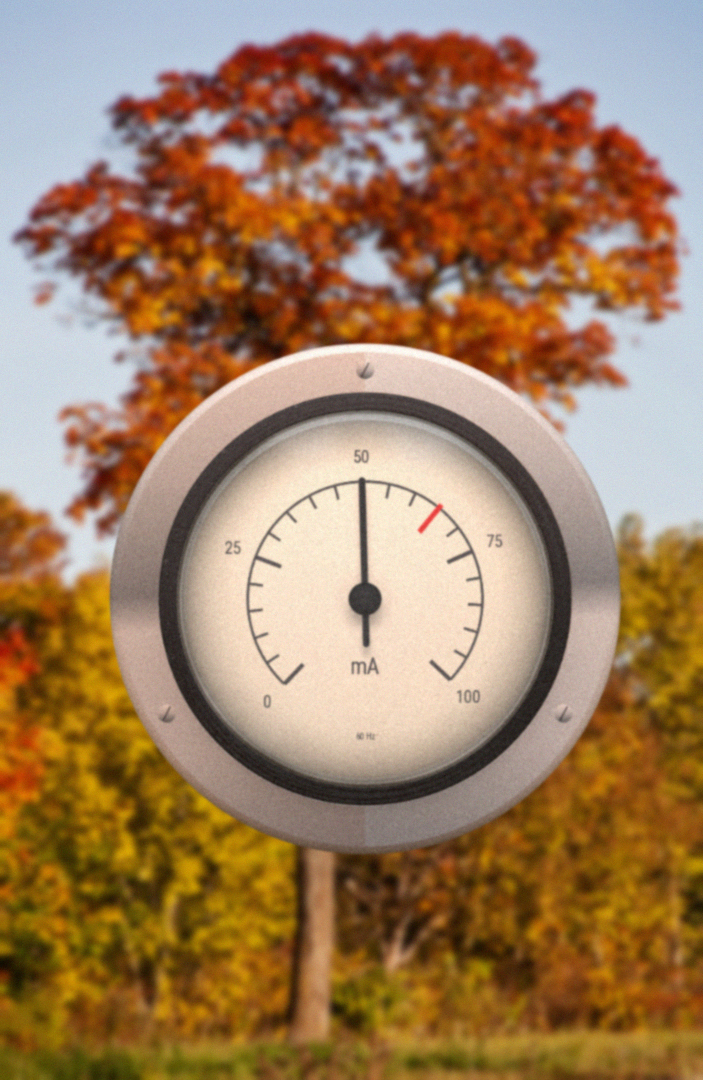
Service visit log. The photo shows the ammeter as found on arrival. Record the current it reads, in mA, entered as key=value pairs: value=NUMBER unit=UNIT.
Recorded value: value=50 unit=mA
